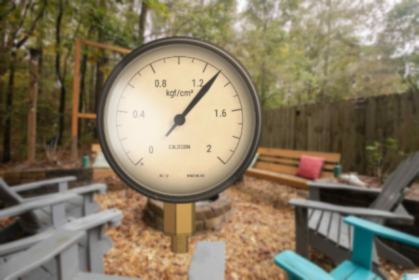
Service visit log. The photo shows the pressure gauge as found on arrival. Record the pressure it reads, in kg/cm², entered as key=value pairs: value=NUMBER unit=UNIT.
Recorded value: value=1.3 unit=kg/cm²
